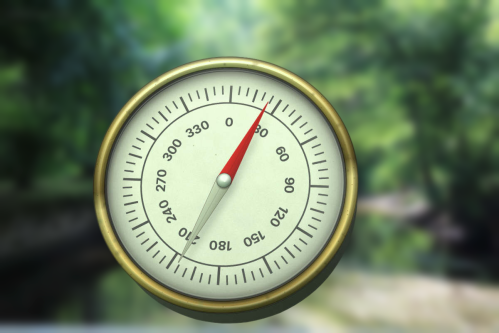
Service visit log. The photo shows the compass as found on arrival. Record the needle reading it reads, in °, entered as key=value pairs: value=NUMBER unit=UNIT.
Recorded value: value=25 unit=°
